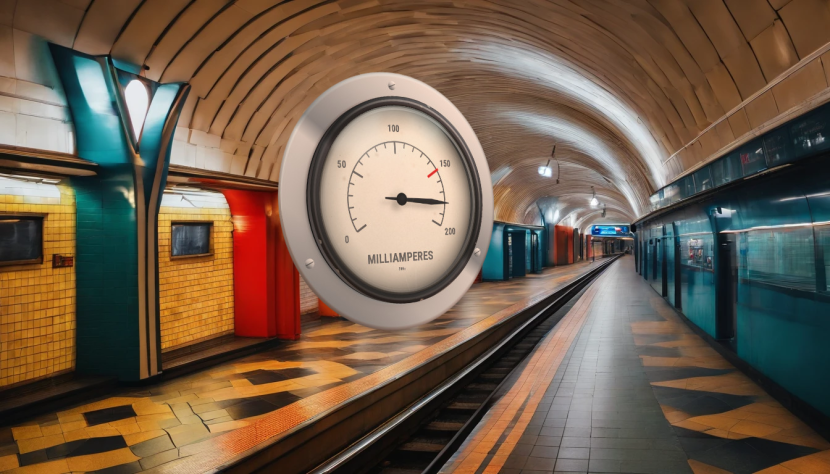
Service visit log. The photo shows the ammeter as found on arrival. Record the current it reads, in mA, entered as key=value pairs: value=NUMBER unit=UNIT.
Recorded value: value=180 unit=mA
